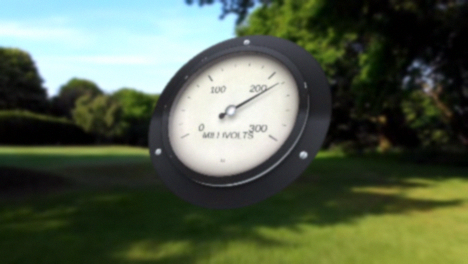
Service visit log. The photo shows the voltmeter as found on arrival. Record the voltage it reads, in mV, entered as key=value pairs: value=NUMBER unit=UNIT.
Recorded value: value=220 unit=mV
